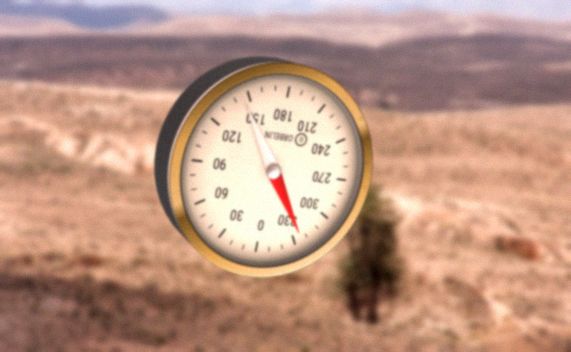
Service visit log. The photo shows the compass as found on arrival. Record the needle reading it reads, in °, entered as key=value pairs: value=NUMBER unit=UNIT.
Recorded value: value=325 unit=°
